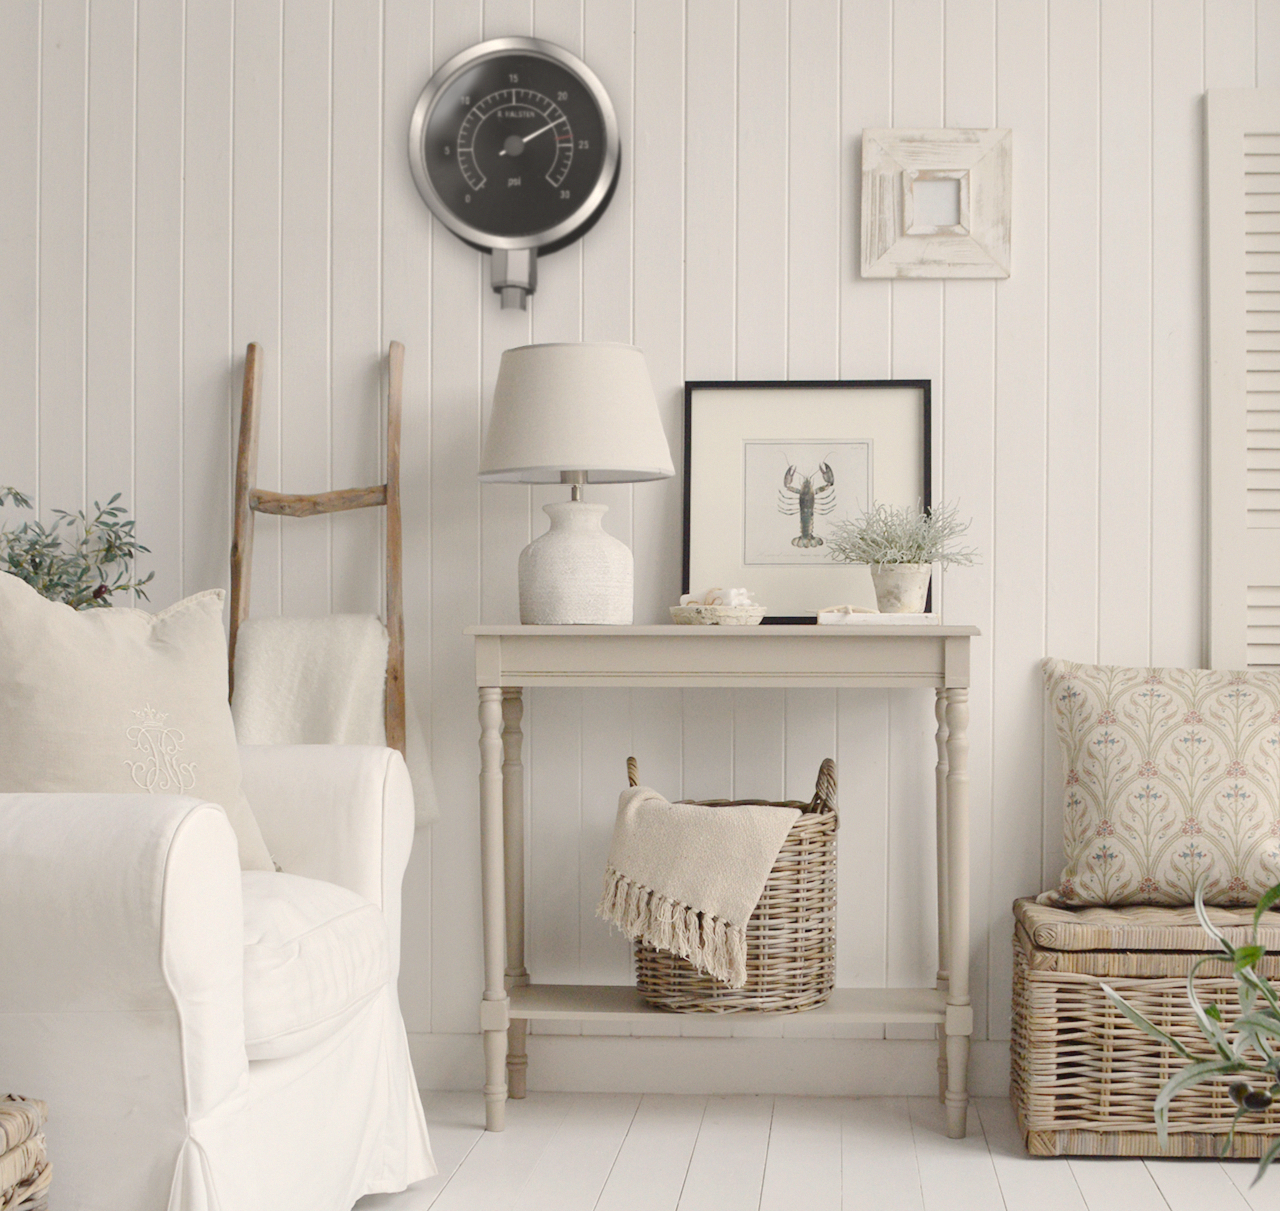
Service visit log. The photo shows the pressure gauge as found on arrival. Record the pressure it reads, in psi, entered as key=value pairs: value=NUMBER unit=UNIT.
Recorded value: value=22 unit=psi
